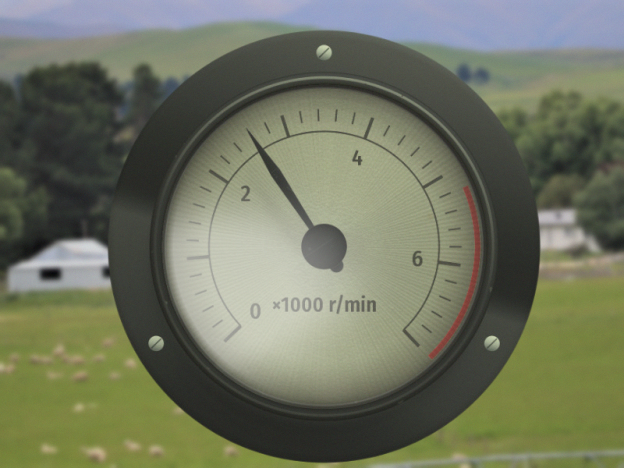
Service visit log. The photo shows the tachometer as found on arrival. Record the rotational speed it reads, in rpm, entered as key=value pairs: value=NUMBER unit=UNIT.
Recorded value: value=2600 unit=rpm
